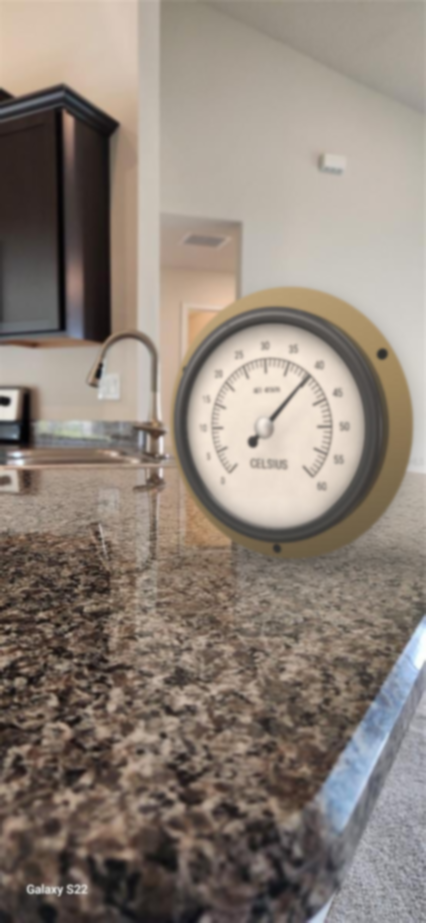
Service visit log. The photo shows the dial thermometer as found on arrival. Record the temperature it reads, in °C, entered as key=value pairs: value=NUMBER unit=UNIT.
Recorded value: value=40 unit=°C
